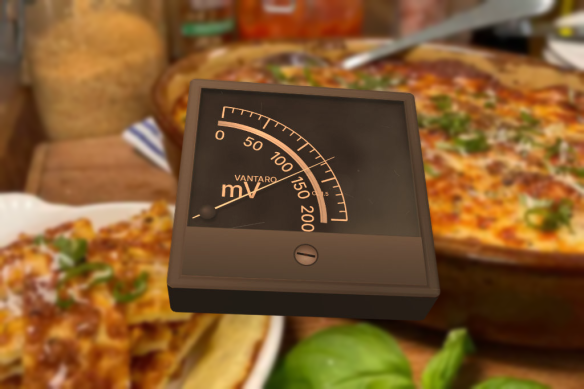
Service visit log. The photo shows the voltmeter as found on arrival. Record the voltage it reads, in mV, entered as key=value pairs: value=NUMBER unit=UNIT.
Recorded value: value=130 unit=mV
